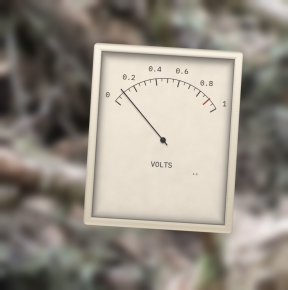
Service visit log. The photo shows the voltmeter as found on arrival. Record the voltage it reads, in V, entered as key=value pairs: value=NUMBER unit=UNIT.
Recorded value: value=0.1 unit=V
